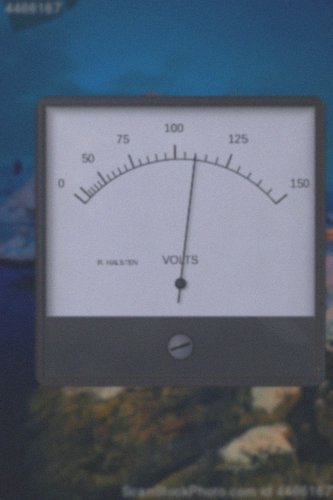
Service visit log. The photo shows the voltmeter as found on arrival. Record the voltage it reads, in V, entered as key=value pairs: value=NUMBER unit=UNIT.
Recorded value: value=110 unit=V
